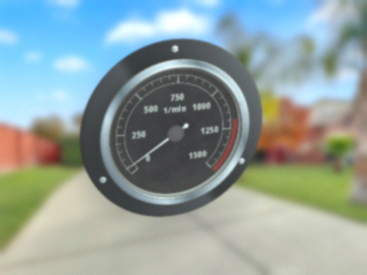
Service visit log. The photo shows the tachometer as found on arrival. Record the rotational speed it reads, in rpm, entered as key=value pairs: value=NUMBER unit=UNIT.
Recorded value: value=50 unit=rpm
